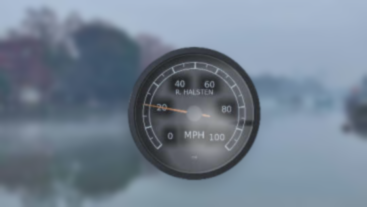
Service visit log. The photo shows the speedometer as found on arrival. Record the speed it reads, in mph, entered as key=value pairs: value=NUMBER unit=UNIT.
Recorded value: value=20 unit=mph
